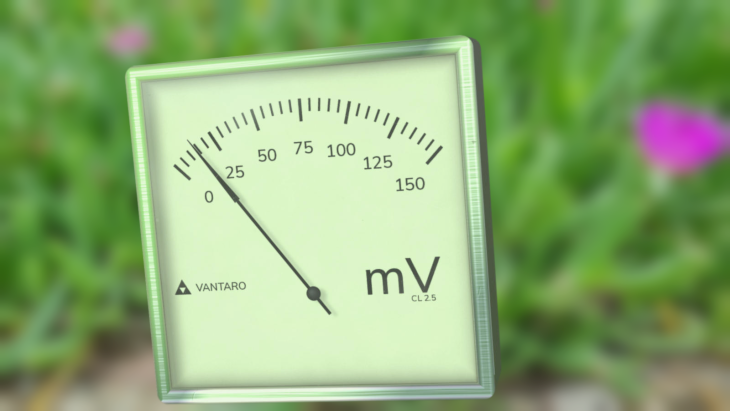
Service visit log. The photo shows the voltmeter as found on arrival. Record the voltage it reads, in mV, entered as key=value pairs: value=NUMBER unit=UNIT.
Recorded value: value=15 unit=mV
